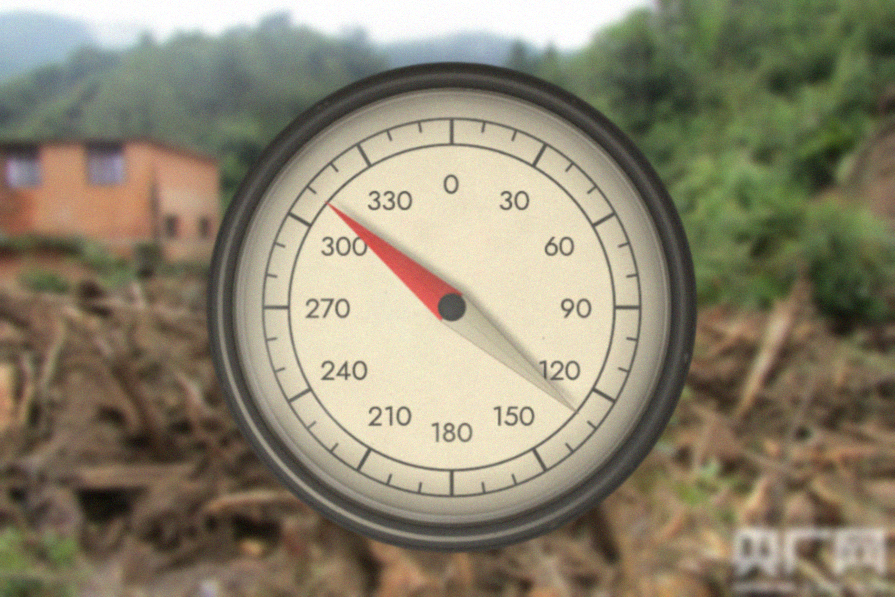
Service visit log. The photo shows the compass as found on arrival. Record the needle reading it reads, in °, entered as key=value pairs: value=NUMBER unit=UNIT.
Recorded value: value=310 unit=°
